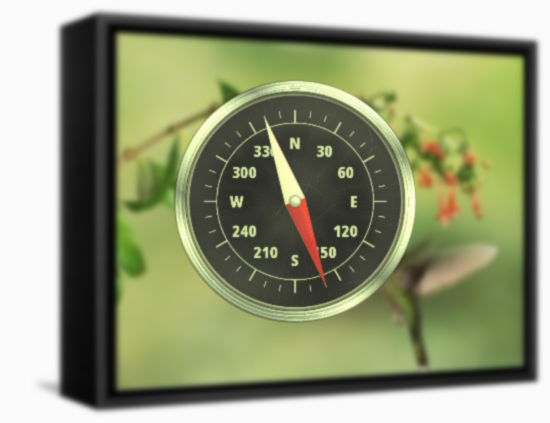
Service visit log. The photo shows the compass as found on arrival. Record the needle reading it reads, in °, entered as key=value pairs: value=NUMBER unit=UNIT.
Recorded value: value=160 unit=°
